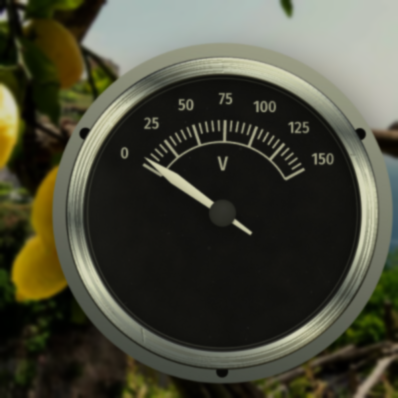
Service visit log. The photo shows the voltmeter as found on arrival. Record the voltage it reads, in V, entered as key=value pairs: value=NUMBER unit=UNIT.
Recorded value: value=5 unit=V
